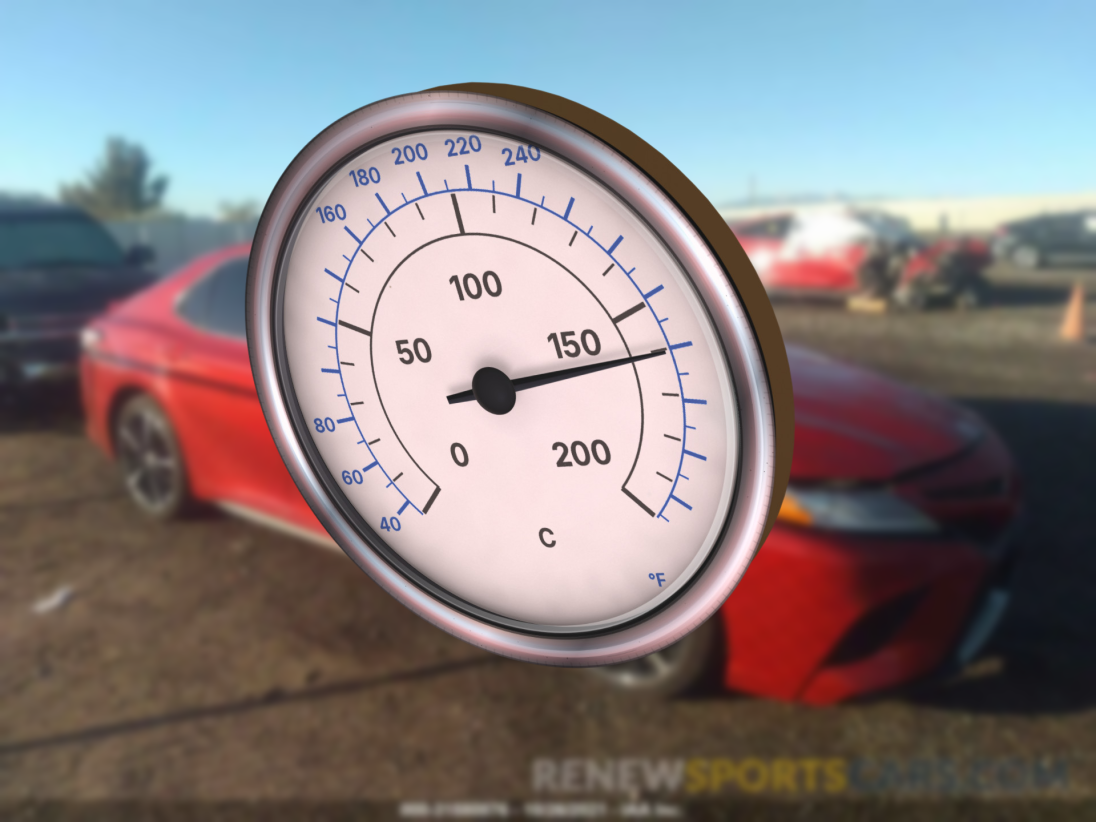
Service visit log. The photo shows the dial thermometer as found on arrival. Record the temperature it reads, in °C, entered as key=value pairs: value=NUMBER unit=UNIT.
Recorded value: value=160 unit=°C
